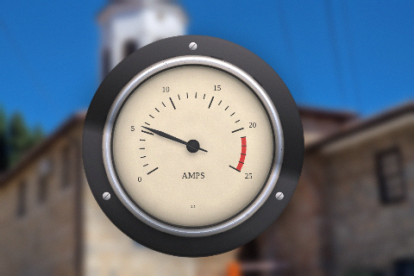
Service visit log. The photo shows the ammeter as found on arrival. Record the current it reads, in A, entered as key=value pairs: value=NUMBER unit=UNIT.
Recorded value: value=5.5 unit=A
